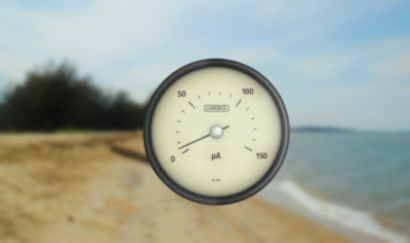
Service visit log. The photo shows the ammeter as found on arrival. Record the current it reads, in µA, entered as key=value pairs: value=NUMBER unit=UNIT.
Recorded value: value=5 unit=µA
